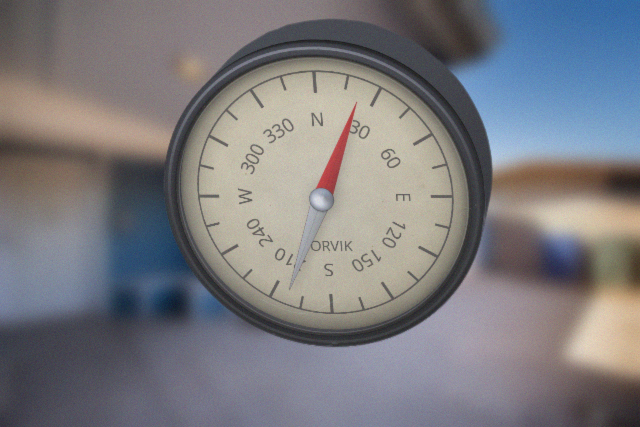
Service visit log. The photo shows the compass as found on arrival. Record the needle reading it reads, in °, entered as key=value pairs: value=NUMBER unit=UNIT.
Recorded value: value=22.5 unit=°
